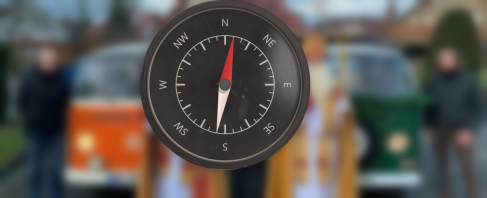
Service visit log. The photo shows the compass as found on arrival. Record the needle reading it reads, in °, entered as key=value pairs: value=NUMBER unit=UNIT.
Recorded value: value=10 unit=°
